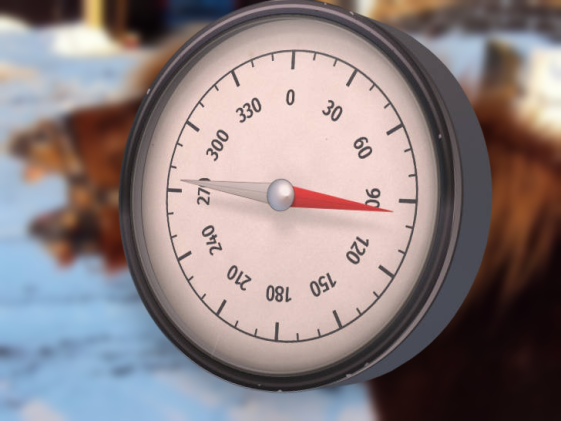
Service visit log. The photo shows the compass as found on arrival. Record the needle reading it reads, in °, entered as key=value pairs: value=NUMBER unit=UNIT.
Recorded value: value=95 unit=°
